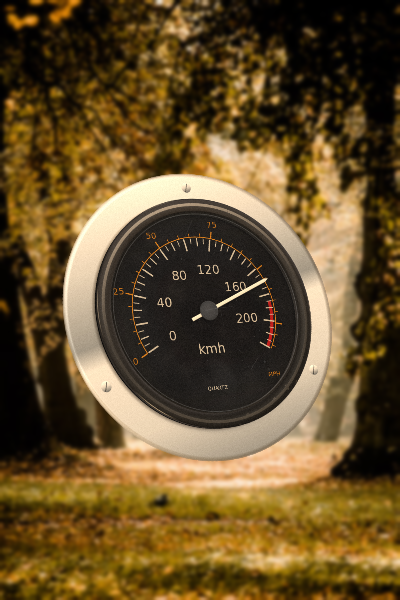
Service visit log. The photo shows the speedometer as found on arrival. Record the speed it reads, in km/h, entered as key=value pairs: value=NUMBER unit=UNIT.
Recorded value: value=170 unit=km/h
